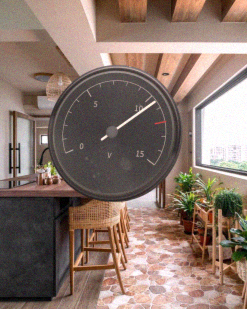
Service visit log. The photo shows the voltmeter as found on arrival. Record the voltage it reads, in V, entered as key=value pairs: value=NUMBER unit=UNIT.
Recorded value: value=10.5 unit=V
